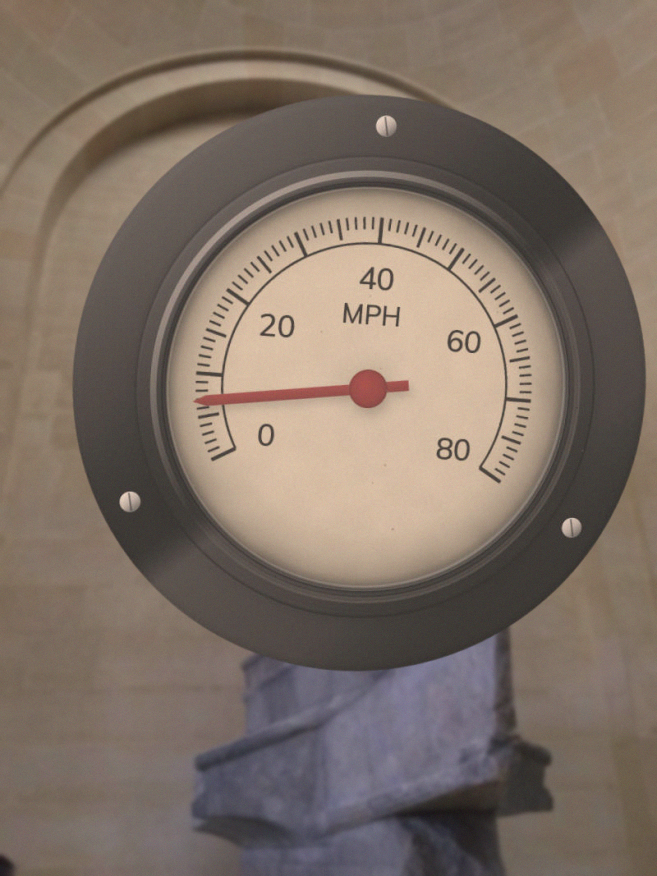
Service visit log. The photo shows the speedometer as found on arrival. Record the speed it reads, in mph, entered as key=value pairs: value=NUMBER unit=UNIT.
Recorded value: value=7 unit=mph
